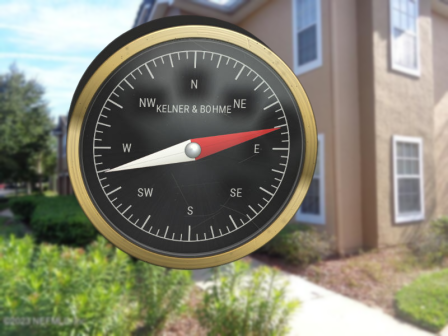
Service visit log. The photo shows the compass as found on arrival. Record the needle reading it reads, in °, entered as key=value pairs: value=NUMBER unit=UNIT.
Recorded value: value=75 unit=°
